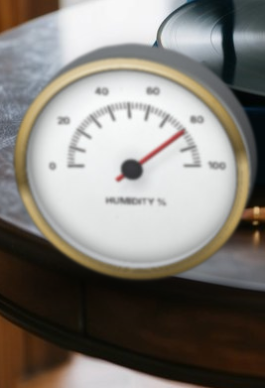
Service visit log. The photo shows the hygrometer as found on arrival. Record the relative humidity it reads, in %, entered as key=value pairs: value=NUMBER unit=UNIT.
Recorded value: value=80 unit=%
